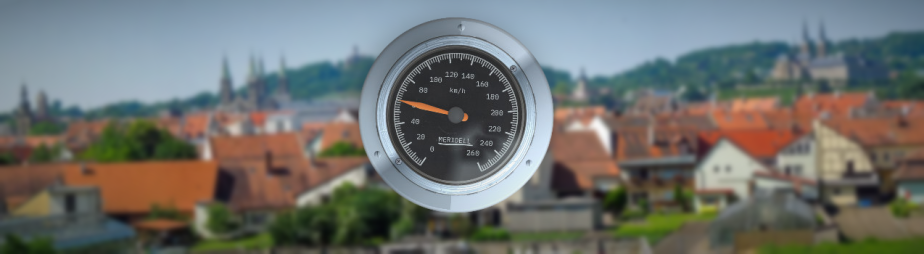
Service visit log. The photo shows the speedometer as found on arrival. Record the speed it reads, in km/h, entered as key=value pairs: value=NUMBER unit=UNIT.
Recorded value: value=60 unit=km/h
